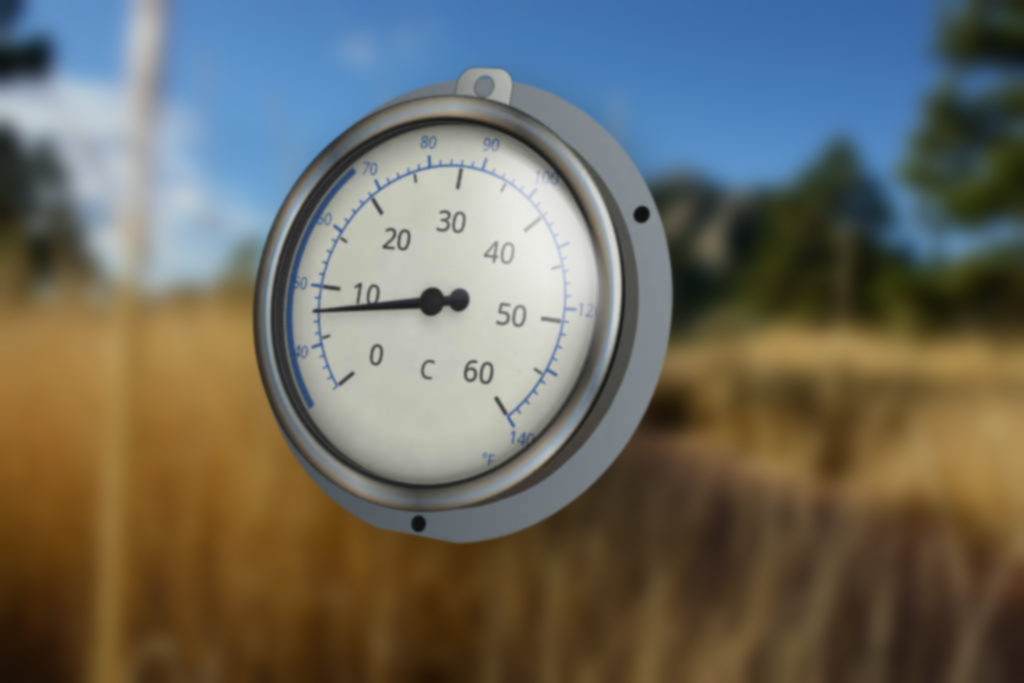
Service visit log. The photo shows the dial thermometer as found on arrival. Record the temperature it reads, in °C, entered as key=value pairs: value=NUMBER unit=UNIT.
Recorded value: value=7.5 unit=°C
